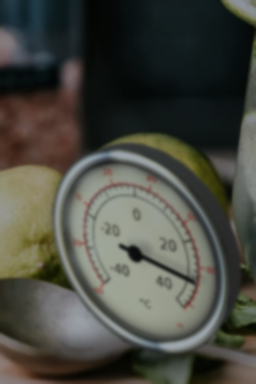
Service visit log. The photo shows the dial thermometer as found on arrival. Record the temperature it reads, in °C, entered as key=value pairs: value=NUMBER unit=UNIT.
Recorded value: value=30 unit=°C
